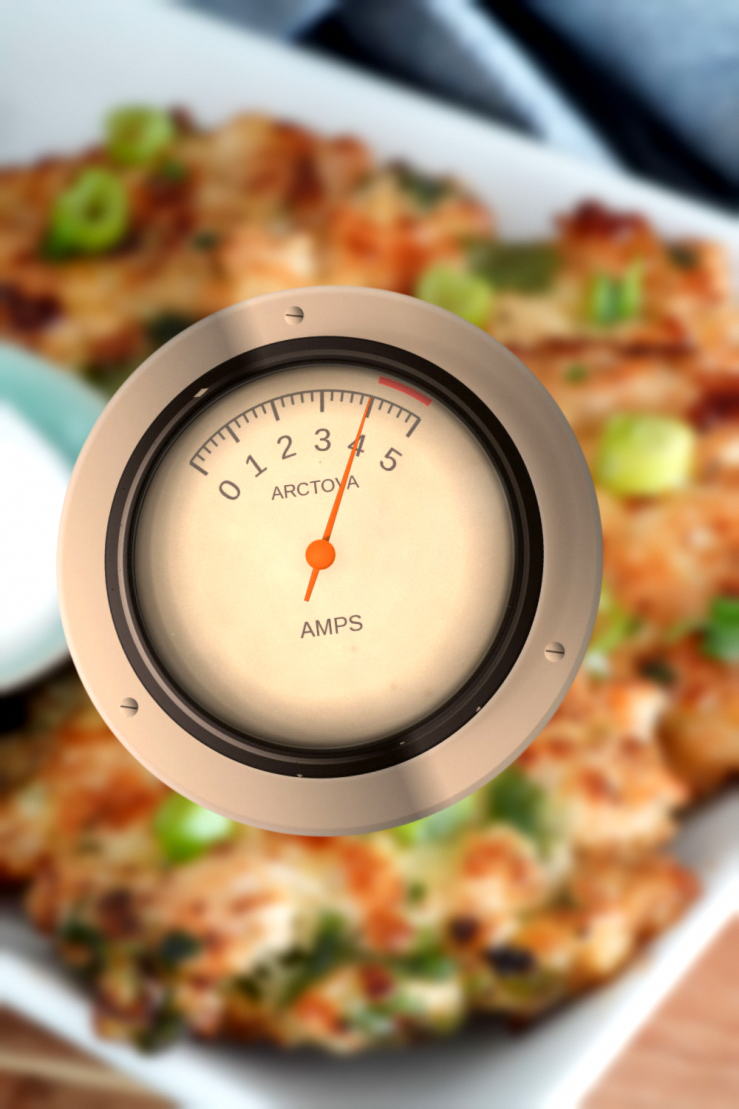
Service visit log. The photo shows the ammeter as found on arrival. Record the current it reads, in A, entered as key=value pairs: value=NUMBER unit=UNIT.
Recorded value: value=4 unit=A
